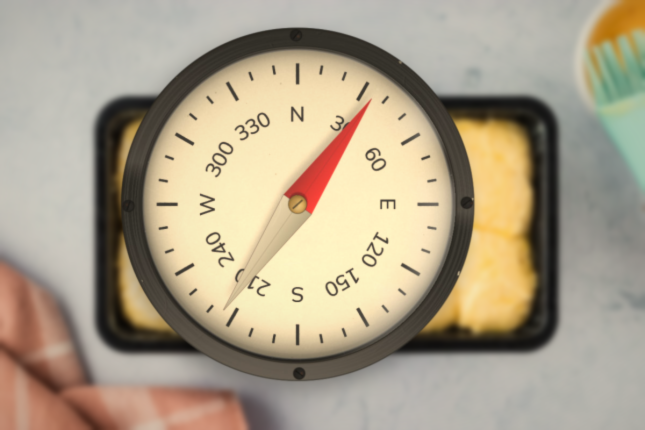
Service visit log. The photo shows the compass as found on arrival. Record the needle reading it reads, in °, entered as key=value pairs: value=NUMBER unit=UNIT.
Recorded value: value=35 unit=°
